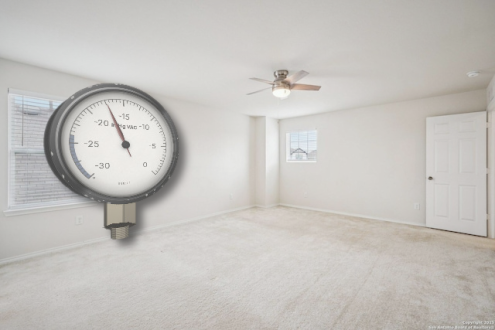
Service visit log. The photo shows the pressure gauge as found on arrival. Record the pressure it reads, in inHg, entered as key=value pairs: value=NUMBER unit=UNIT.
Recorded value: value=-17.5 unit=inHg
